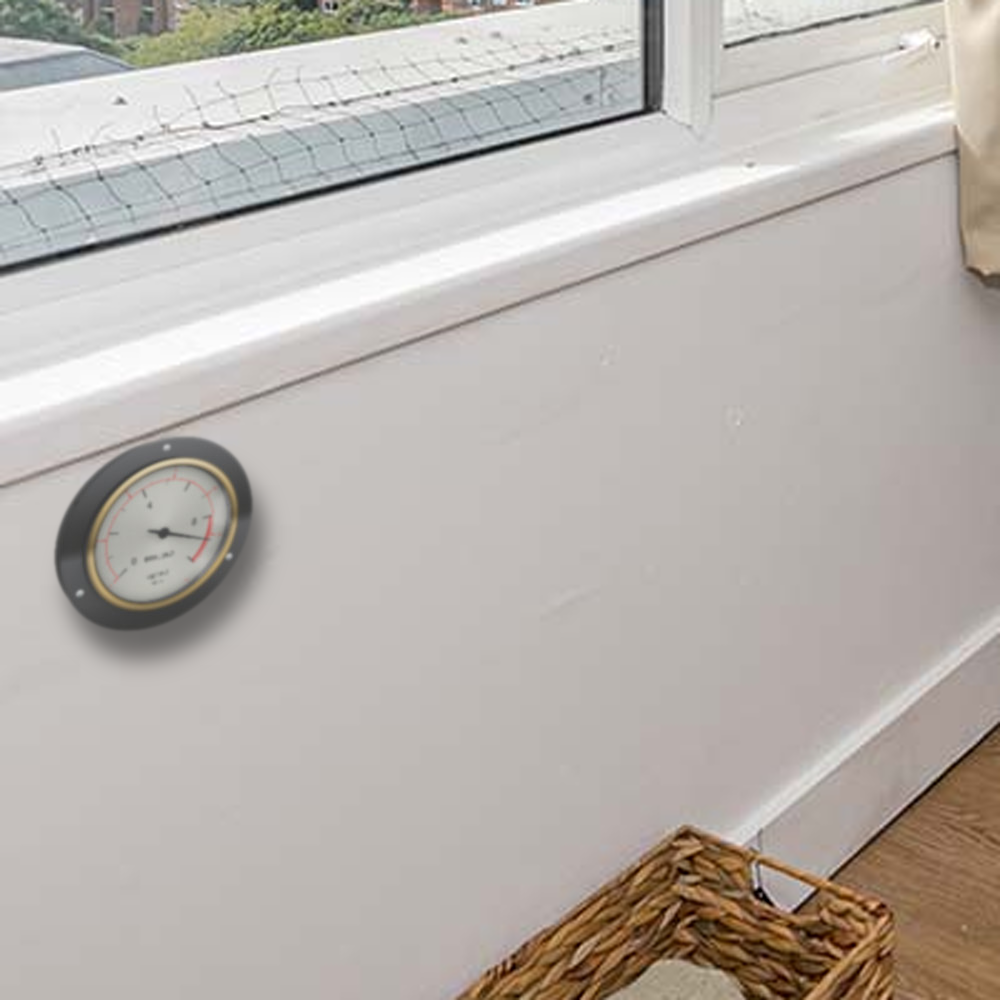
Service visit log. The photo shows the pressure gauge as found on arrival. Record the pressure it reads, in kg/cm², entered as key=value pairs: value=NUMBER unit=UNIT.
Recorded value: value=9 unit=kg/cm²
